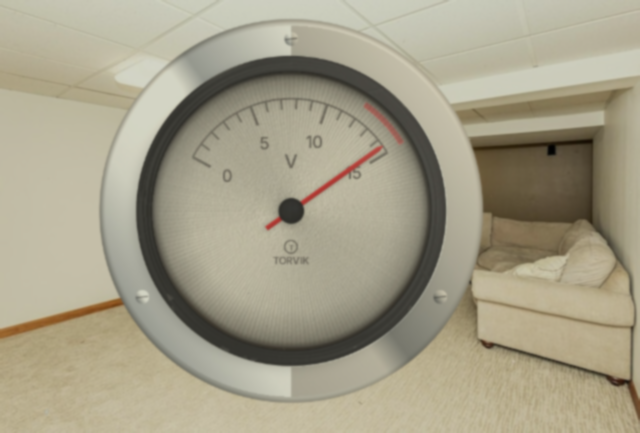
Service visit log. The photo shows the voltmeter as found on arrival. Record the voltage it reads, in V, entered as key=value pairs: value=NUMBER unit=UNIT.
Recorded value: value=14.5 unit=V
